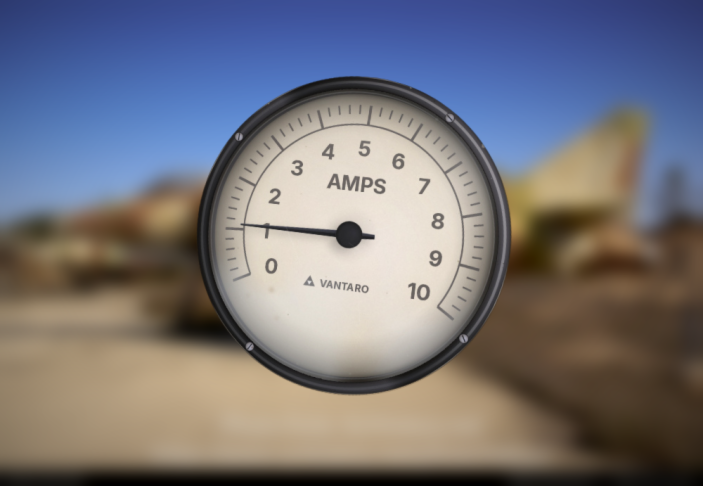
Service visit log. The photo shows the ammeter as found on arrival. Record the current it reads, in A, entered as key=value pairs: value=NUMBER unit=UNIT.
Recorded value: value=1.1 unit=A
